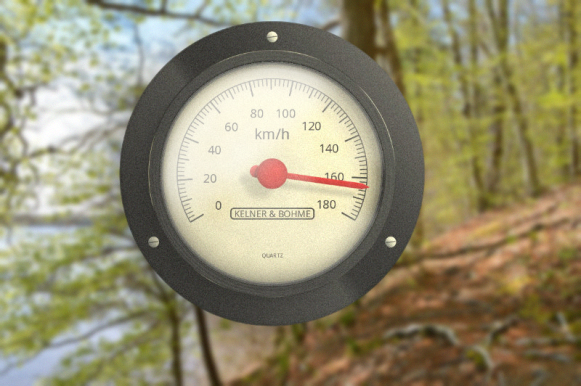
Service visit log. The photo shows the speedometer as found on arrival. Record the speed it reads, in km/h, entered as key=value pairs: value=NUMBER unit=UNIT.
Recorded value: value=164 unit=km/h
